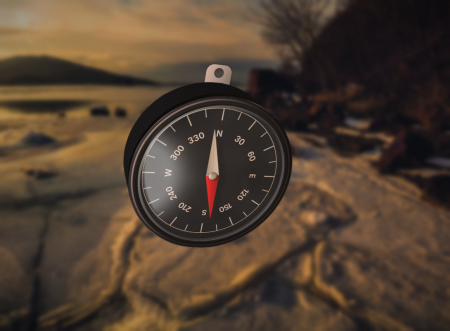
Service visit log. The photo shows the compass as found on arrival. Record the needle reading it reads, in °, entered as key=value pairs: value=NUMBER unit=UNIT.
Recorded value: value=172.5 unit=°
